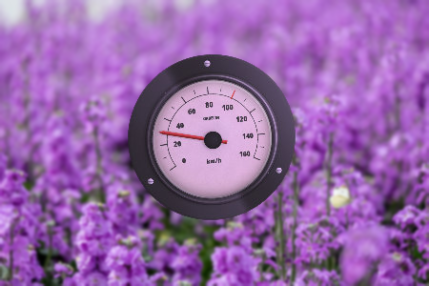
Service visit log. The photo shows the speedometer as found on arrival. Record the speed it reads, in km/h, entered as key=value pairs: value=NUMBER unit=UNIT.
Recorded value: value=30 unit=km/h
